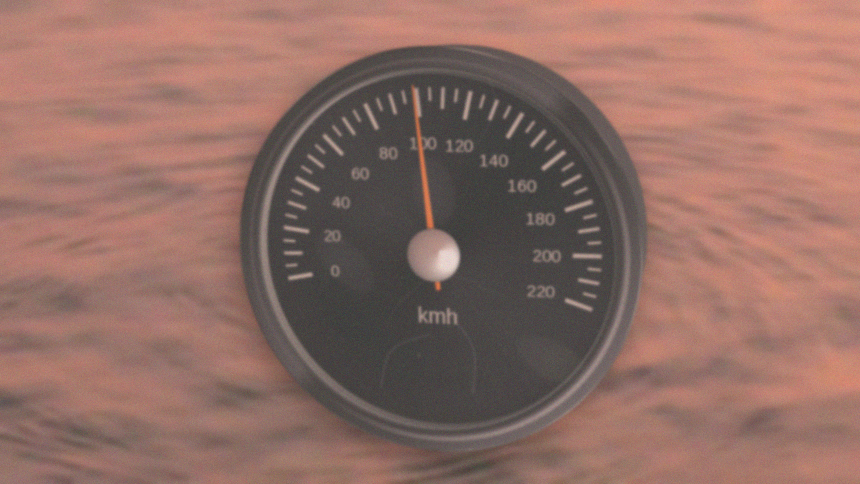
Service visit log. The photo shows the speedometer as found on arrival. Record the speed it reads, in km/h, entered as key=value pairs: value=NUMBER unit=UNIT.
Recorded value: value=100 unit=km/h
